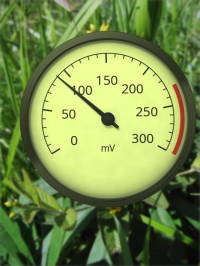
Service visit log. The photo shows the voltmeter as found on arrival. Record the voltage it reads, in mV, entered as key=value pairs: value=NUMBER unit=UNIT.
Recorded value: value=90 unit=mV
